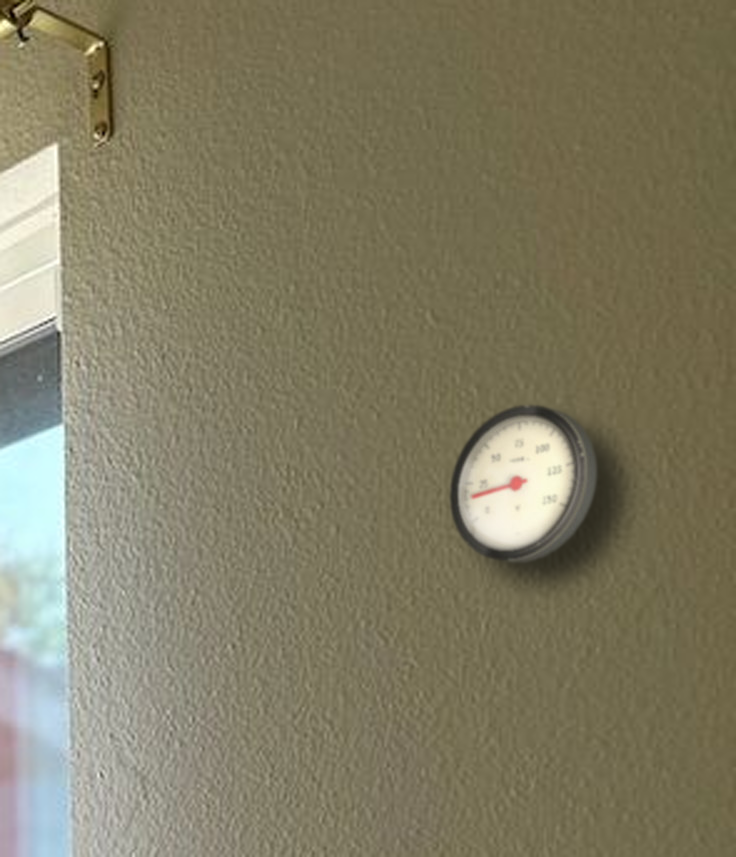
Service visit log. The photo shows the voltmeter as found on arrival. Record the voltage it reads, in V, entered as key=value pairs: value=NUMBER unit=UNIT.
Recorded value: value=15 unit=V
